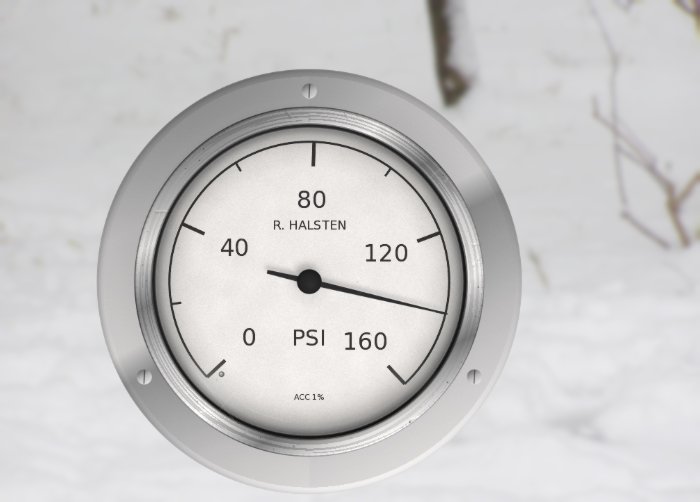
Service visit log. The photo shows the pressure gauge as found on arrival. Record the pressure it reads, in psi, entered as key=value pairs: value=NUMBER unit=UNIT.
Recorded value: value=140 unit=psi
